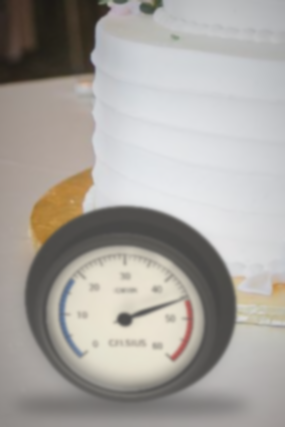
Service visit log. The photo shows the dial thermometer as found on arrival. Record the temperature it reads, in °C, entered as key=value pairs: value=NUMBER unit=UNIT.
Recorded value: value=45 unit=°C
